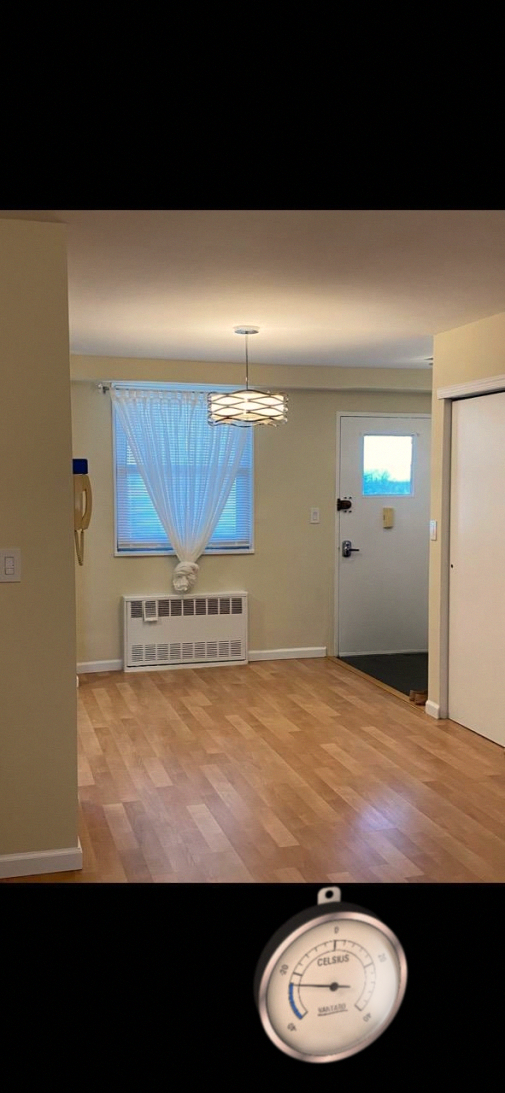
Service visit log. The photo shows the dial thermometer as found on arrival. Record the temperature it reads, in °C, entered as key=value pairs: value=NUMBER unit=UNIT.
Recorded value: value=-24 unit=°C
